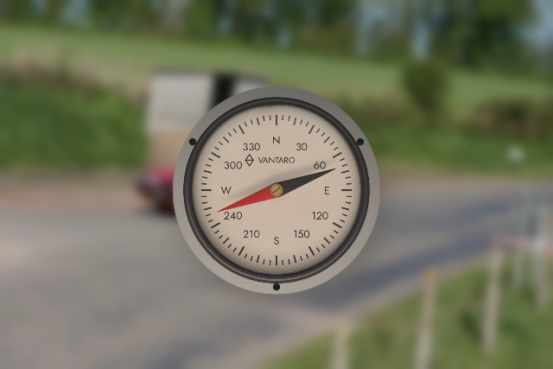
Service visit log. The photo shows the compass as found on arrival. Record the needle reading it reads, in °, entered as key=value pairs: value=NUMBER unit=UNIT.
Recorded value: value=250 unit=°
